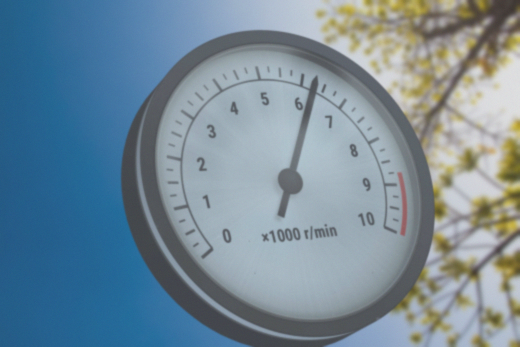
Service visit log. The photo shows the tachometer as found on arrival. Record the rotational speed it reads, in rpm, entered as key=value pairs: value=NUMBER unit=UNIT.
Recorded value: value=6250 unit=rpm
